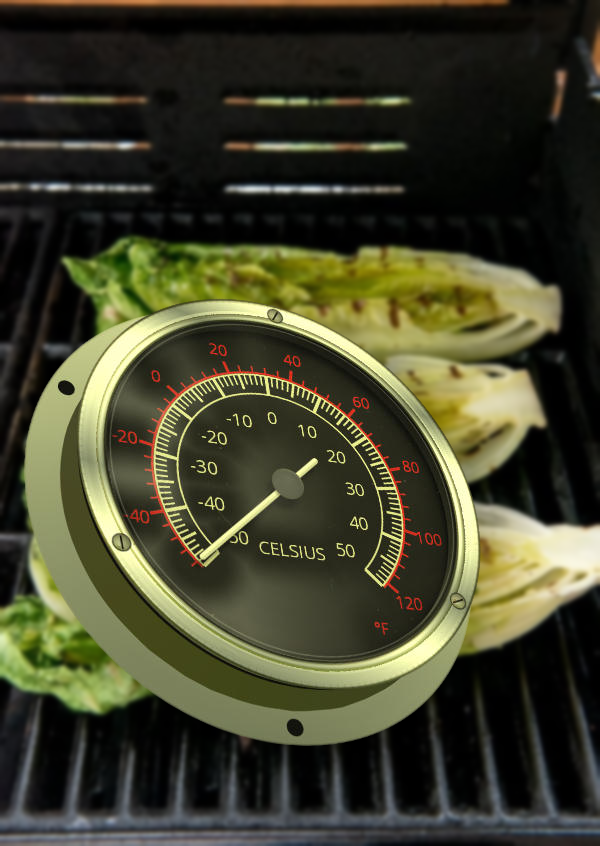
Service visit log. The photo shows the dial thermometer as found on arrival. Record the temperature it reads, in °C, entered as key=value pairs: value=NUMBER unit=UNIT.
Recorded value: value=-49 unit=°C
